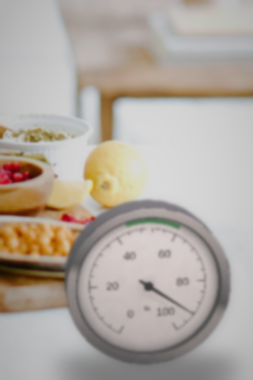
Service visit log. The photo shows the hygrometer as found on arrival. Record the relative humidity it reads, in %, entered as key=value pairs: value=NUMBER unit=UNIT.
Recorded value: value=92 unit=%
